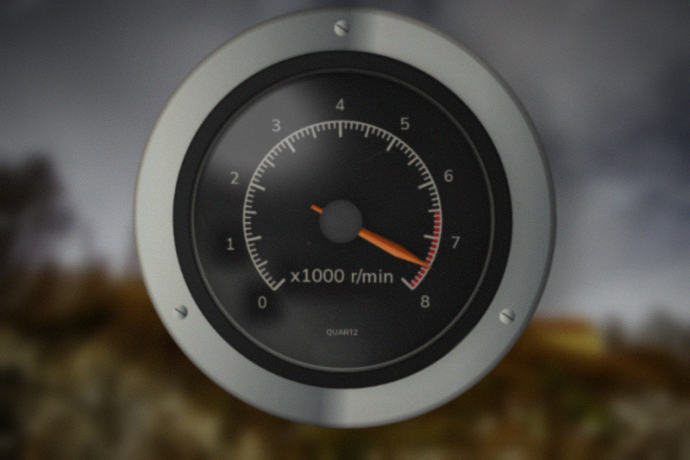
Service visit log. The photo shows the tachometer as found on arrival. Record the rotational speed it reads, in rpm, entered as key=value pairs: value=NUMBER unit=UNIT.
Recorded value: value=7500 unit=rpm
